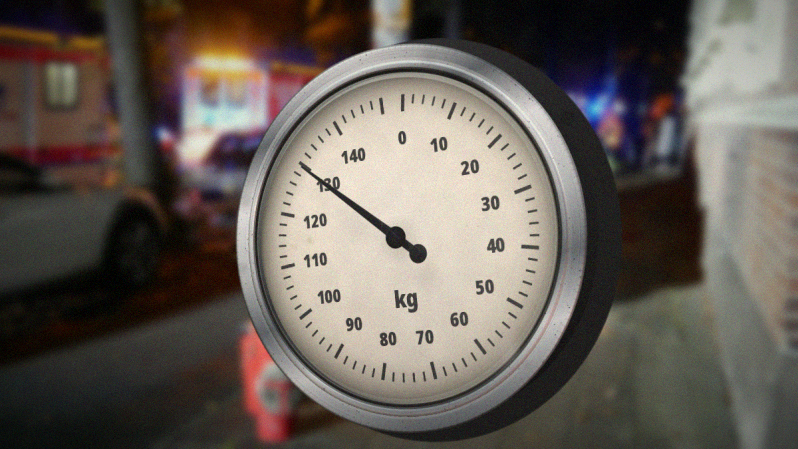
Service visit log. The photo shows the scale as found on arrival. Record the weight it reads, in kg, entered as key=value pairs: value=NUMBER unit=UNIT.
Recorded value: value=130 unit=kg
